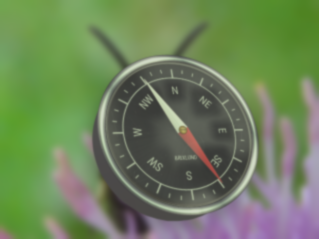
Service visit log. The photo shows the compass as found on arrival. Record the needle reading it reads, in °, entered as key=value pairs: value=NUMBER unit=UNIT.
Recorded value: value=150 unit=°
